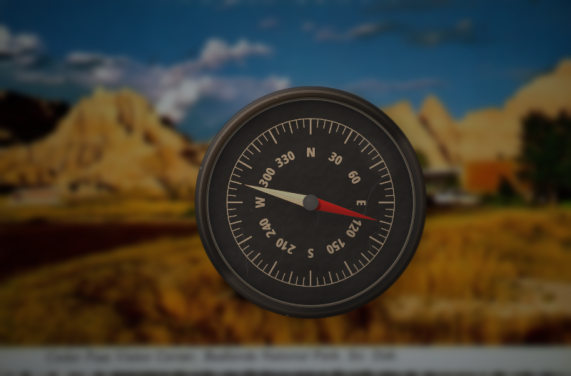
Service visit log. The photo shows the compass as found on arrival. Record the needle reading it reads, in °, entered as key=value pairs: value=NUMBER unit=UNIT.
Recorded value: value=105 unit=°
